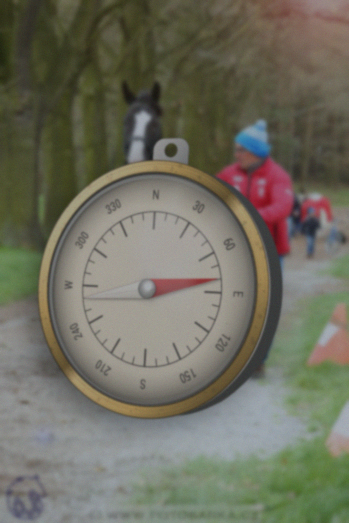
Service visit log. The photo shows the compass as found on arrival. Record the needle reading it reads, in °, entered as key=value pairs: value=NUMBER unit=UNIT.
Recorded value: value=80 unit=°
